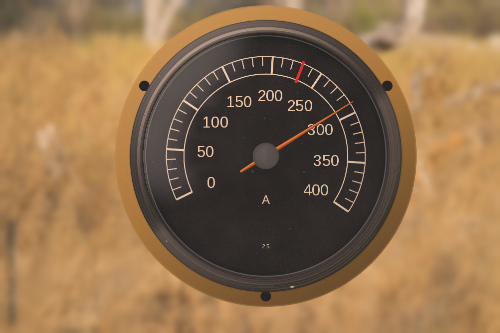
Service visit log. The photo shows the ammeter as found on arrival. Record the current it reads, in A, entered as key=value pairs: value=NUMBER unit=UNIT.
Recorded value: value=290 unit=A
